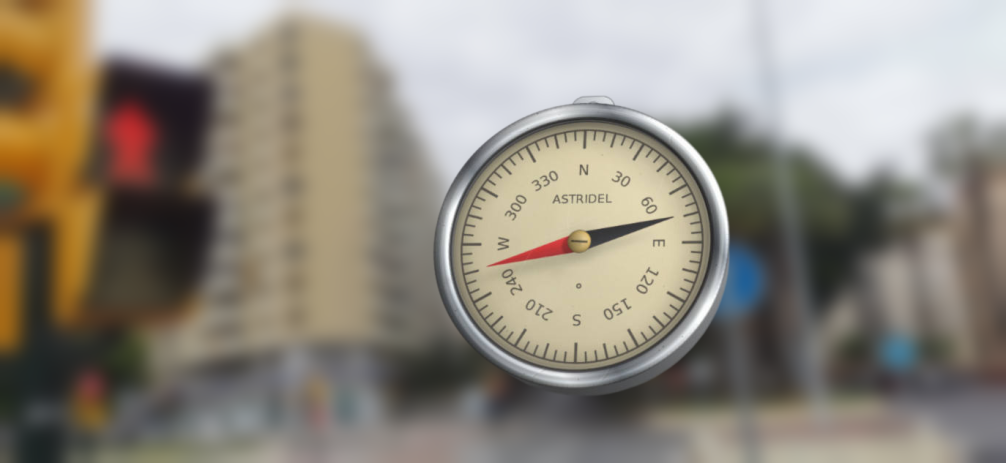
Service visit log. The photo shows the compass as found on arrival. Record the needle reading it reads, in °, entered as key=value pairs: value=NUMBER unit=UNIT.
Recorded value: value=255 unit=°
